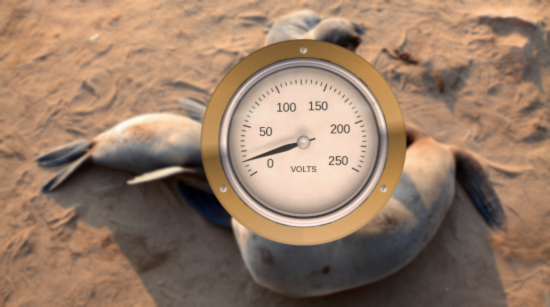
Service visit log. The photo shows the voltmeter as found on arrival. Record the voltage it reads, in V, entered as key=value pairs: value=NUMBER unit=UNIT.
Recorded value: value=15 unit=V
